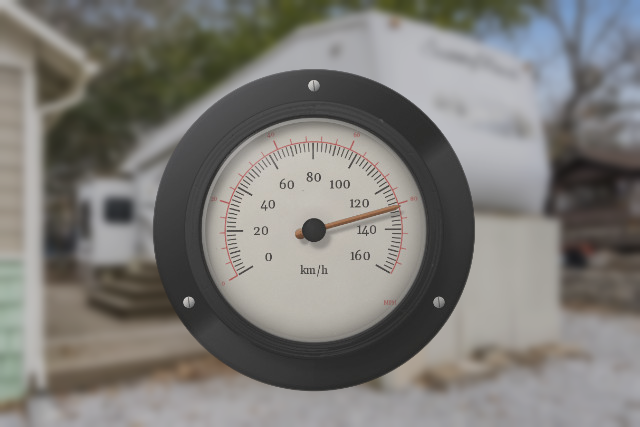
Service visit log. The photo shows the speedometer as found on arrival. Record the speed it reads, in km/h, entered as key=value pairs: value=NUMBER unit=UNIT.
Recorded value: value=130 unit=km/h
